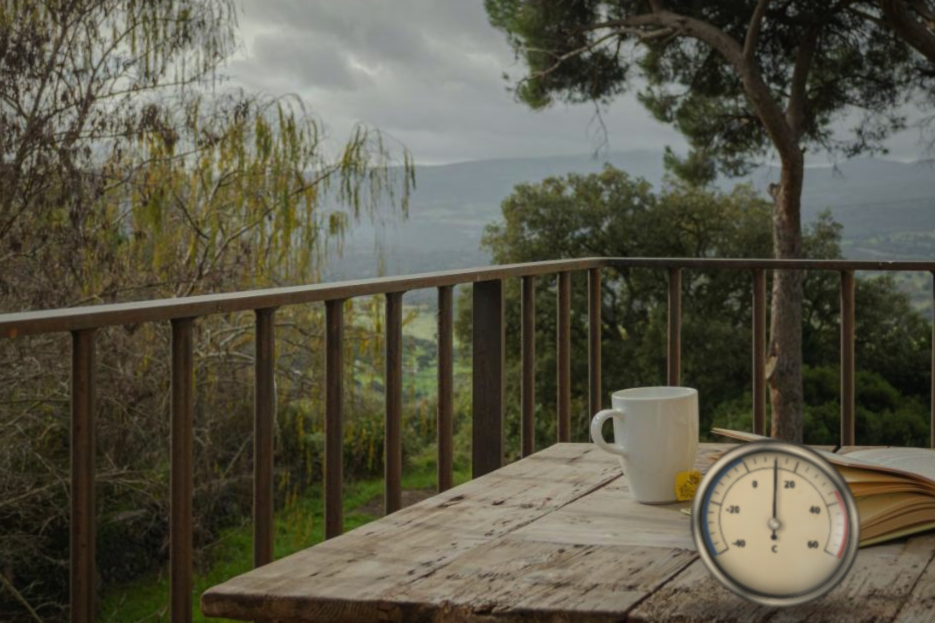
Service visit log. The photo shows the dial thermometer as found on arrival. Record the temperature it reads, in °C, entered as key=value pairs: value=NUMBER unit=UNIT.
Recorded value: value=12 unit=°C
